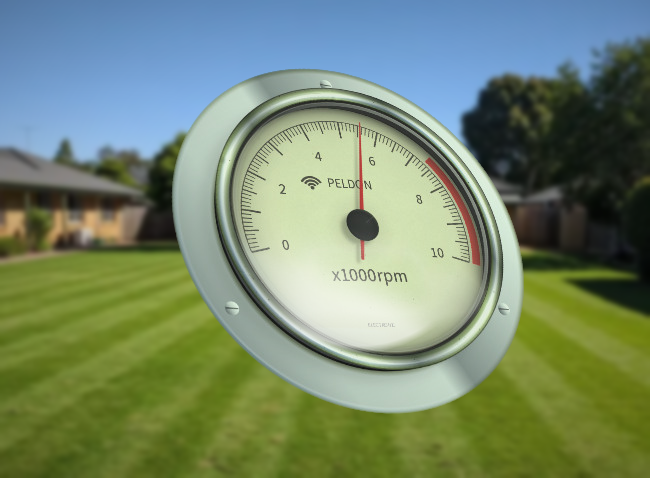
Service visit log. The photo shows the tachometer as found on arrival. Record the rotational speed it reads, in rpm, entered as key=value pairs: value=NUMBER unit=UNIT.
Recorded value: value=5500 unit=rpm
